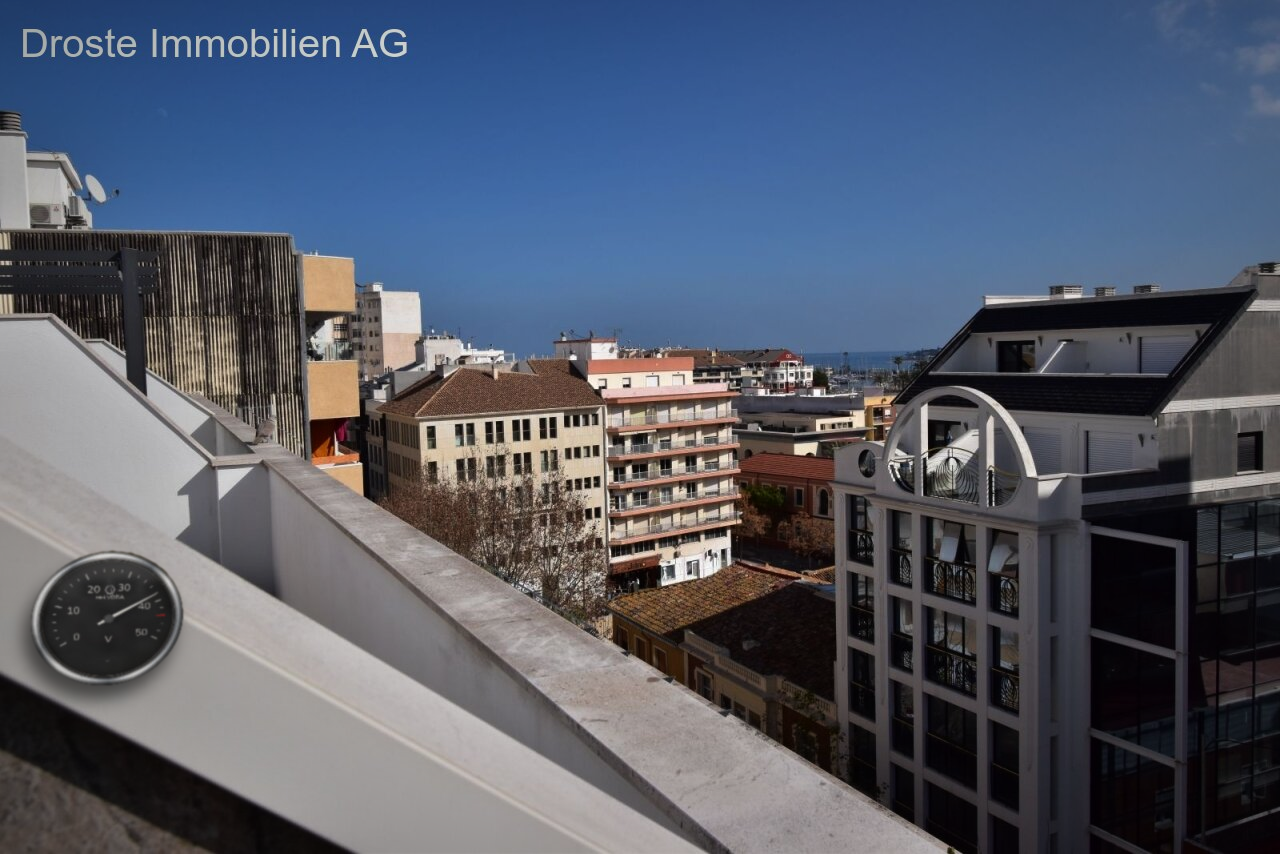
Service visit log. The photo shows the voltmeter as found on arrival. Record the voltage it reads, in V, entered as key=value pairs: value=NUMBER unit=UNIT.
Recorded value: value=38 unit=V
